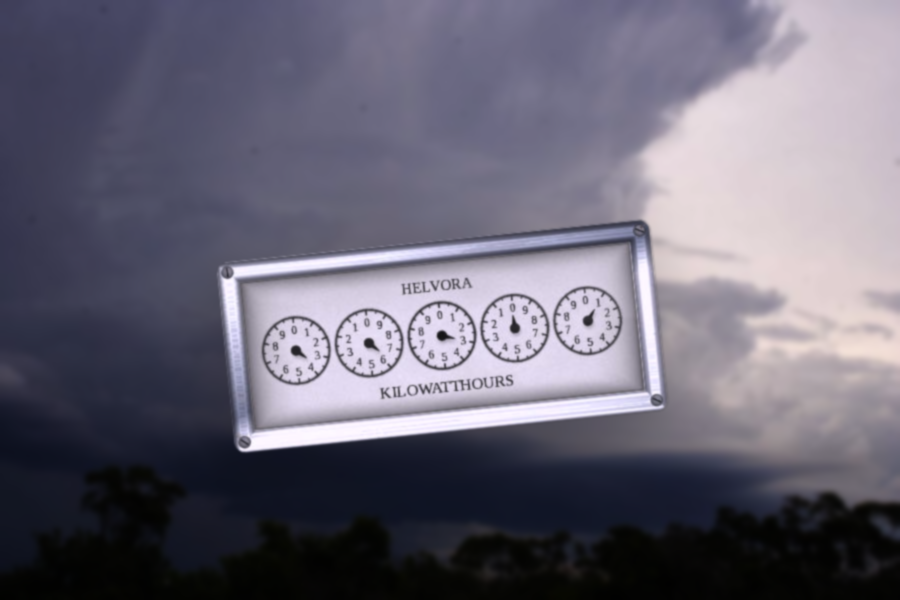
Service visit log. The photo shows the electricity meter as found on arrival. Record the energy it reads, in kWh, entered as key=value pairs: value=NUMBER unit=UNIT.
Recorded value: value=36301 unit=kWh
